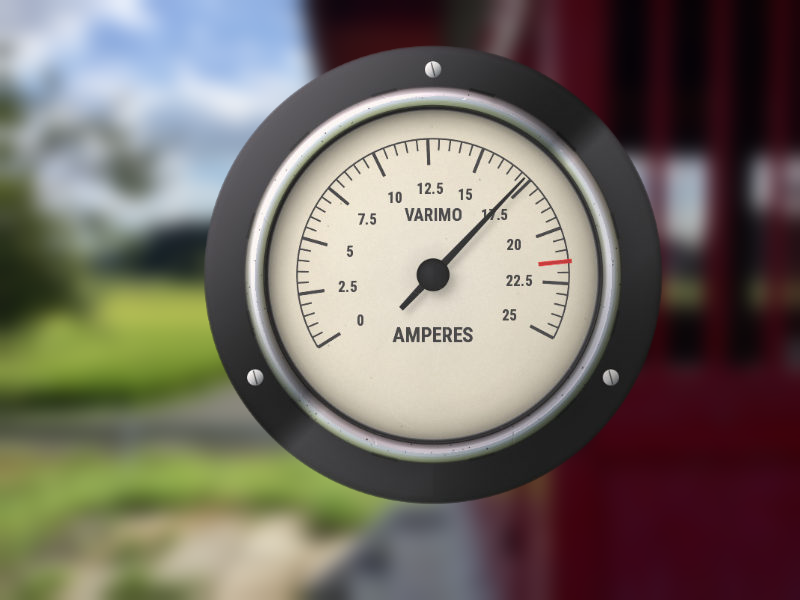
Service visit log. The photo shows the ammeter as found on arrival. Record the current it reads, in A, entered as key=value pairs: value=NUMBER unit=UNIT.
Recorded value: value=17.25 unit=A
